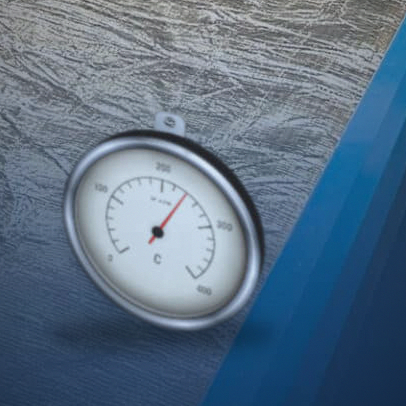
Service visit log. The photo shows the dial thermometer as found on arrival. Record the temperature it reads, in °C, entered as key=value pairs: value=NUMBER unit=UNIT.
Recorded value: value=240 unit=°C
